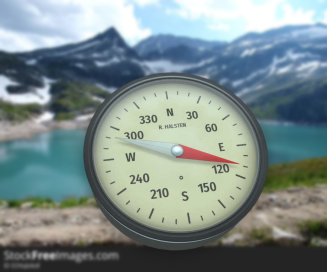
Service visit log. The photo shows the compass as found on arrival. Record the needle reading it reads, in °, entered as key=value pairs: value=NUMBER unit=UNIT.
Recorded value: value=110 unit=°
